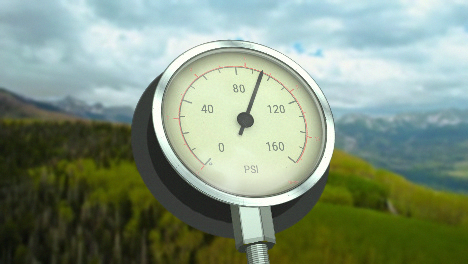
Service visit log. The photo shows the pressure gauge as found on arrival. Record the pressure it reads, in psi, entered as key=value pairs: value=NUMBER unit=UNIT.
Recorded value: value=95 unit=psi
